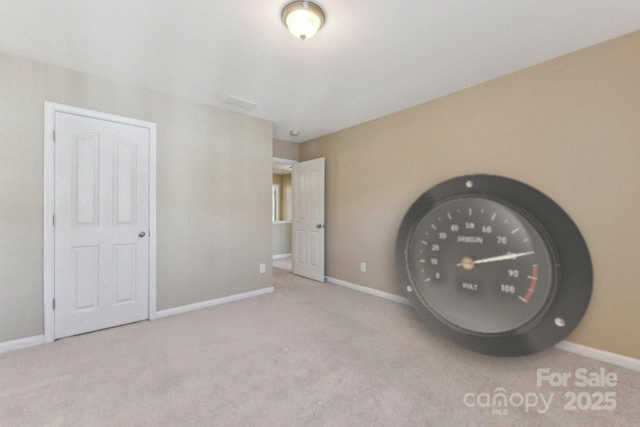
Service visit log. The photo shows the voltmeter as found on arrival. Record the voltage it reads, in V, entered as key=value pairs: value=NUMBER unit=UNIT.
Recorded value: value=80 unit=V
